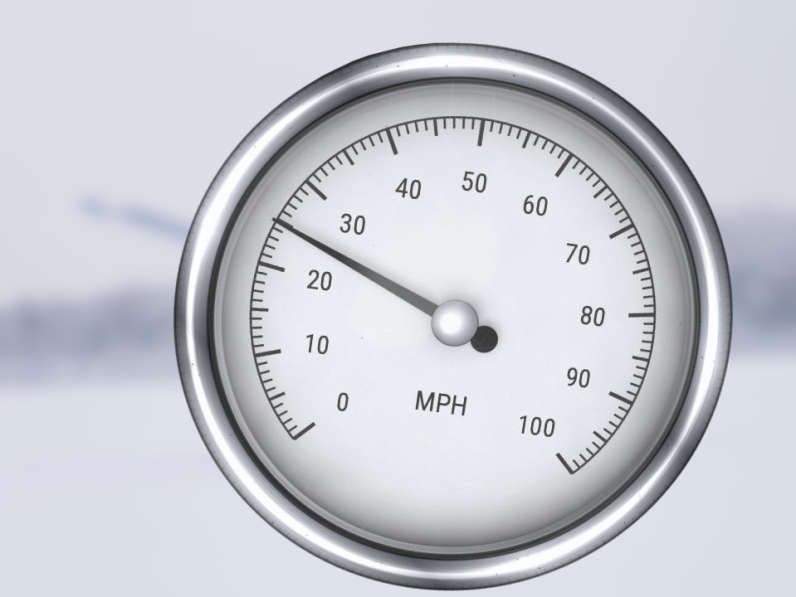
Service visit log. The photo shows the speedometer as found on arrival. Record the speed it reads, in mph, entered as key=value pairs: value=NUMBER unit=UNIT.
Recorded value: value=25 unit=mph
